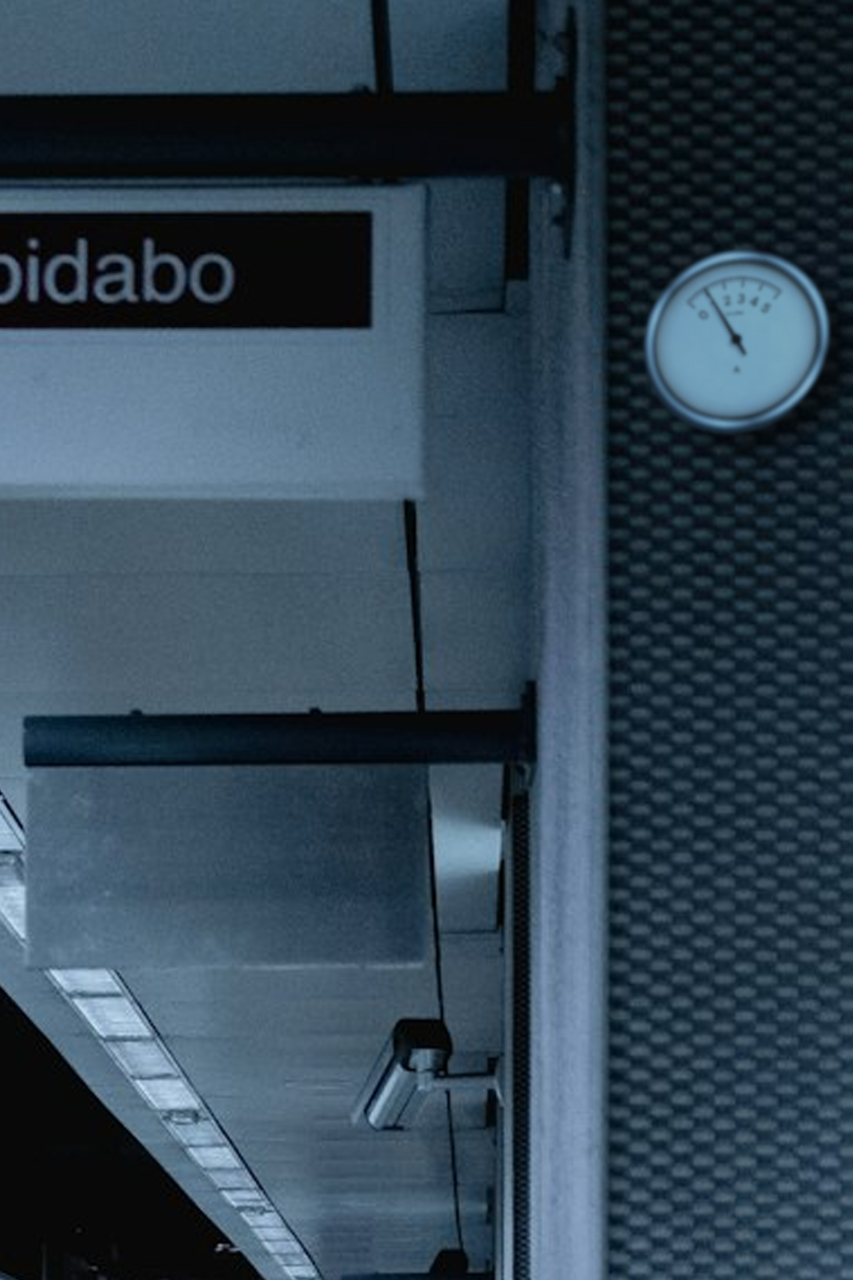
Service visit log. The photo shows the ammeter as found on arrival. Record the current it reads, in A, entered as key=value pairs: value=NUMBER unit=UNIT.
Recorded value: value=1 unit=A
